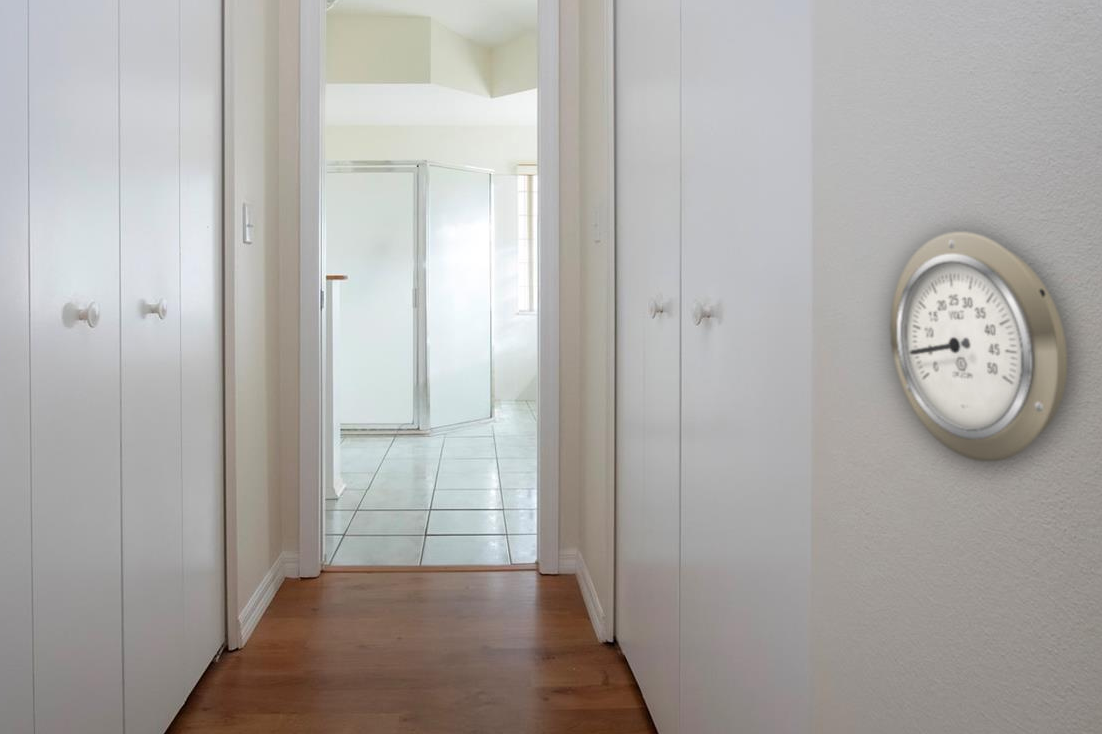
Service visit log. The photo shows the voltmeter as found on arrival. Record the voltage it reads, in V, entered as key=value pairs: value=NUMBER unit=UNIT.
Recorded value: value=5 unit=V
